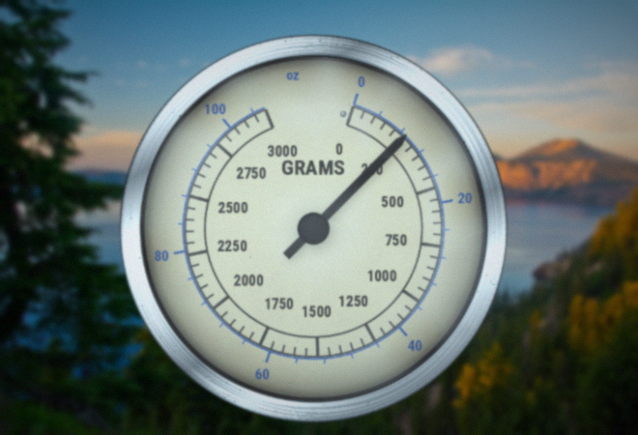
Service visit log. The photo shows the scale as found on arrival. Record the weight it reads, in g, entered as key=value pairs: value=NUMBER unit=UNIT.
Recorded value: value=250 unit=g
